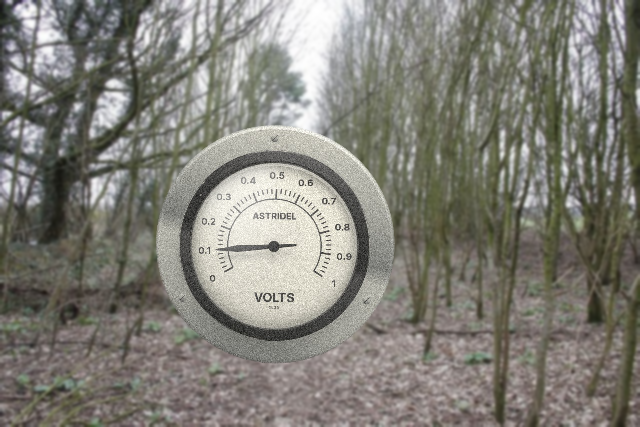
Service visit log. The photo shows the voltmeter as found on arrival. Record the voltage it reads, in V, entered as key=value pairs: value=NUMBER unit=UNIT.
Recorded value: value=0.1 unit=V
